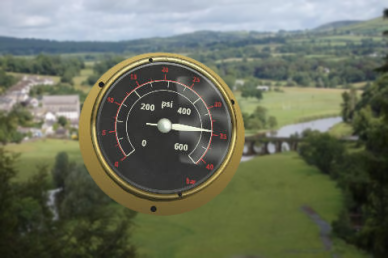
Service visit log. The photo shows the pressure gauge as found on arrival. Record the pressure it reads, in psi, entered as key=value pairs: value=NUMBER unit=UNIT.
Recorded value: value=500 unit=psi
